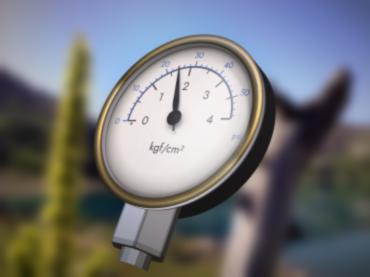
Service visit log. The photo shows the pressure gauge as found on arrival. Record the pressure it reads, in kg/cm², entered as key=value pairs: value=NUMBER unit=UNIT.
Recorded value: value=1.75 unit=kg/cm²
